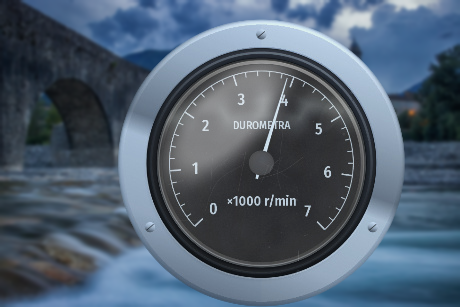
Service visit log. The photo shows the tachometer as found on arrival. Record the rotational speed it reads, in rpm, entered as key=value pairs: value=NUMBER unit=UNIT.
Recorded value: value=3900 unit=rpm
